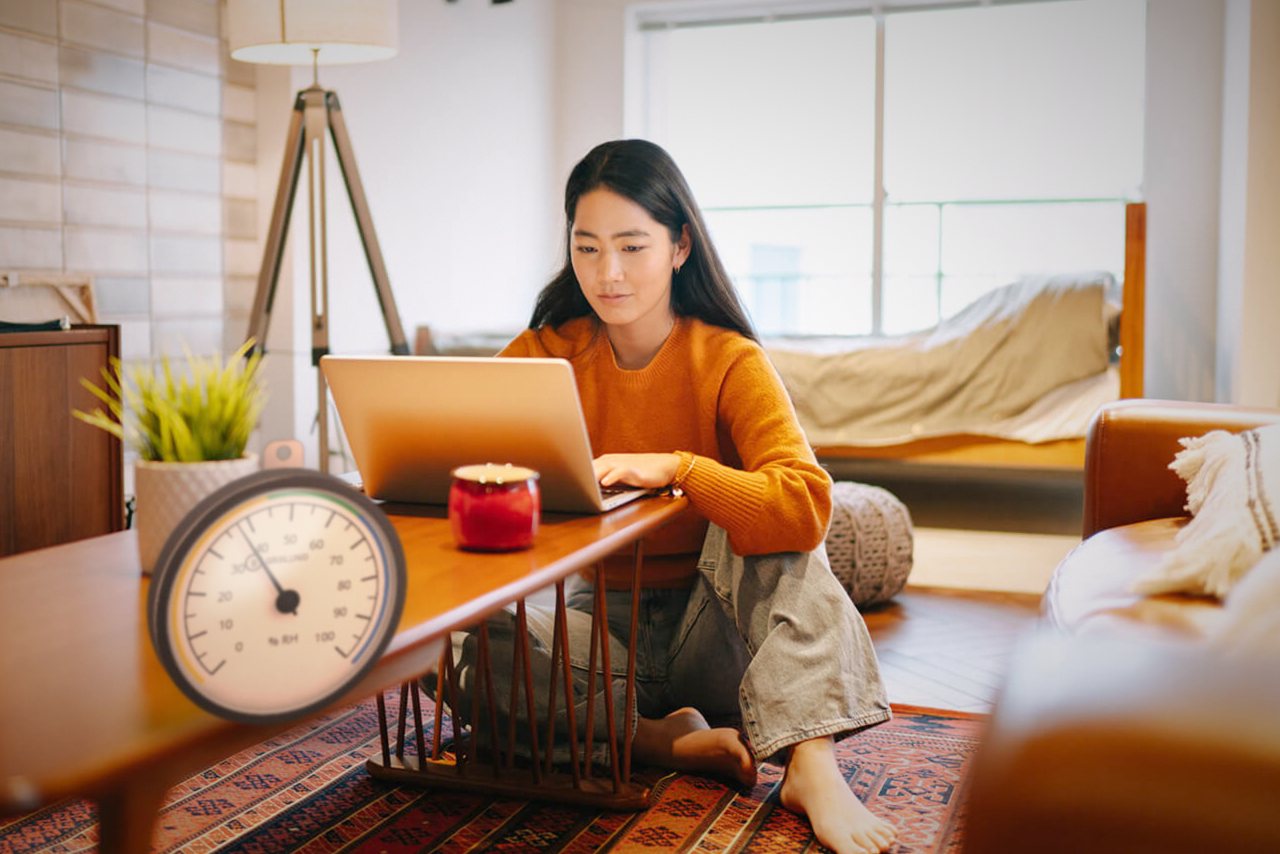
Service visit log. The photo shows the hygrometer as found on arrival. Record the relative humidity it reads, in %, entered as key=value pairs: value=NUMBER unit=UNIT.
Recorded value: value=37.5 unit=%
